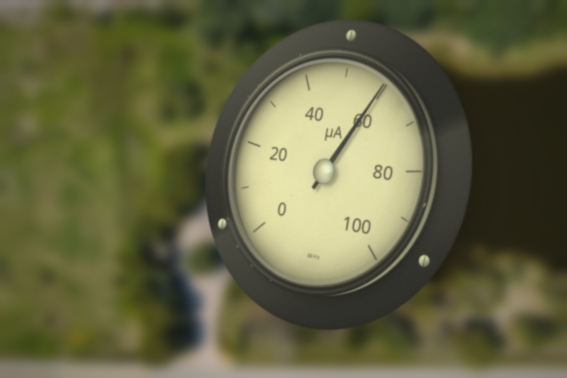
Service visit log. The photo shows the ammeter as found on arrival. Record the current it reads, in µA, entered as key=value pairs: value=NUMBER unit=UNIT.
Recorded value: value=60 unit=µA
